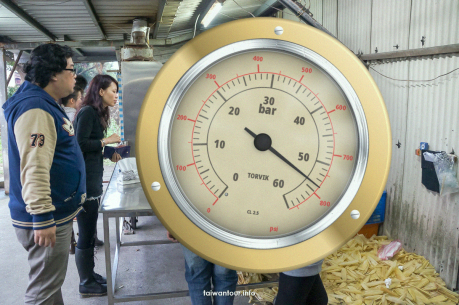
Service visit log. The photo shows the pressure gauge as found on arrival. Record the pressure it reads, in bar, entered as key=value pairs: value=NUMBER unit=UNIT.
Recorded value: value=54 unit=bar
